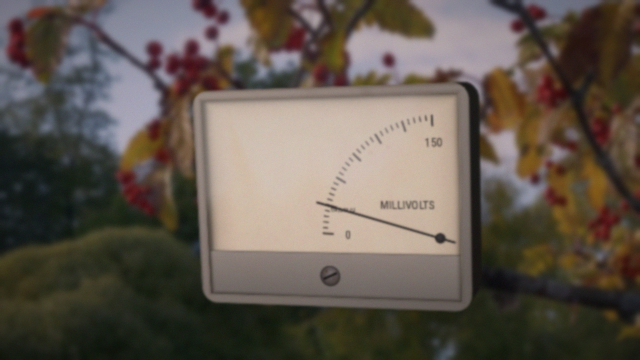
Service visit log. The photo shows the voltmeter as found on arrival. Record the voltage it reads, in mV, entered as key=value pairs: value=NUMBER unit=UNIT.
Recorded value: value=25 unit=mV
